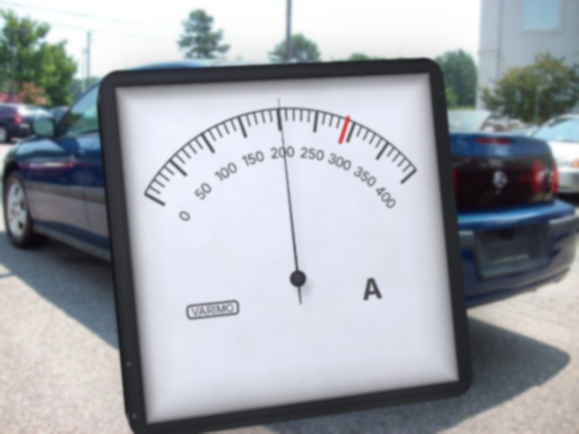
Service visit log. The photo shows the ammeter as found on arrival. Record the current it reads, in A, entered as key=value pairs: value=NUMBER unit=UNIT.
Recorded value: value=200 unit=A
